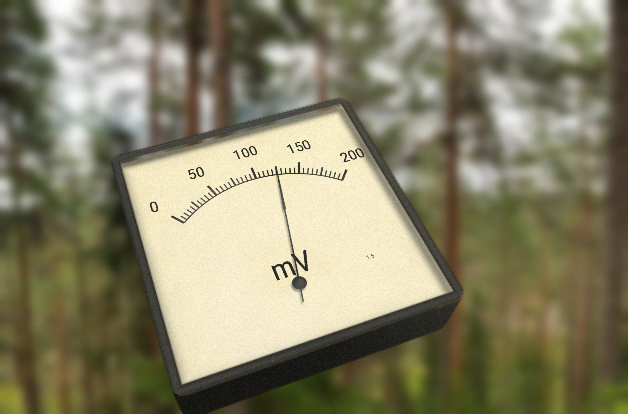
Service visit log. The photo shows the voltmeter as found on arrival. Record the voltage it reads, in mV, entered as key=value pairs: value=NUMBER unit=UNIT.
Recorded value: value=125 unit=mV
